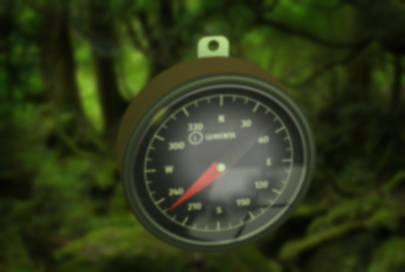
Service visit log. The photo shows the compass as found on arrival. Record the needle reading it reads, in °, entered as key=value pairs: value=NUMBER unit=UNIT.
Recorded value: value=230 unit=°
